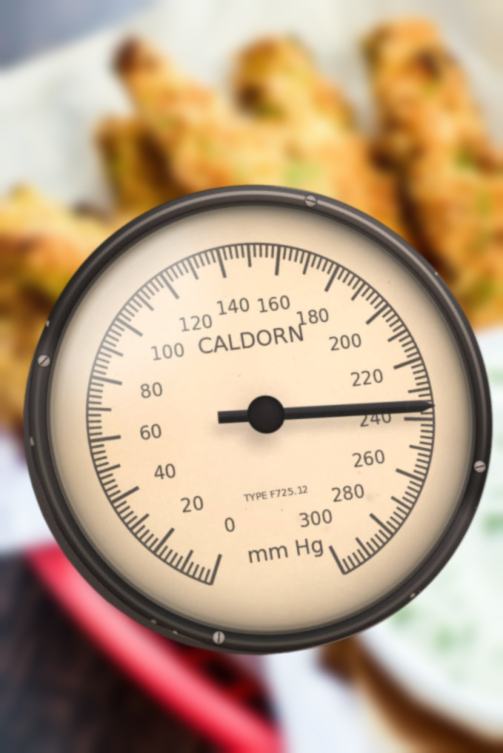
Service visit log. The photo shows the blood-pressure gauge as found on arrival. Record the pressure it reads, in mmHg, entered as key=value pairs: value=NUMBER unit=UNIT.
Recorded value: value=236 unit=mmHg
